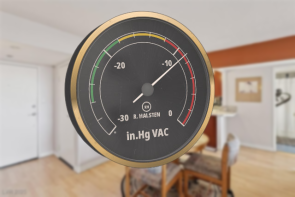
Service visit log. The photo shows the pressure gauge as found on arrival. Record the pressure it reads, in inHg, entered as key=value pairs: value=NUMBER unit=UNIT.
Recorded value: value=-9 unit=inHg
